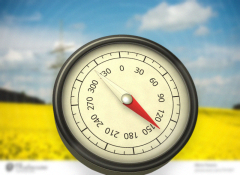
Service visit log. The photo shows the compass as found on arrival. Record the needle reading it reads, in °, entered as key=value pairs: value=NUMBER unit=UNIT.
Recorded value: value=140 unit=°
